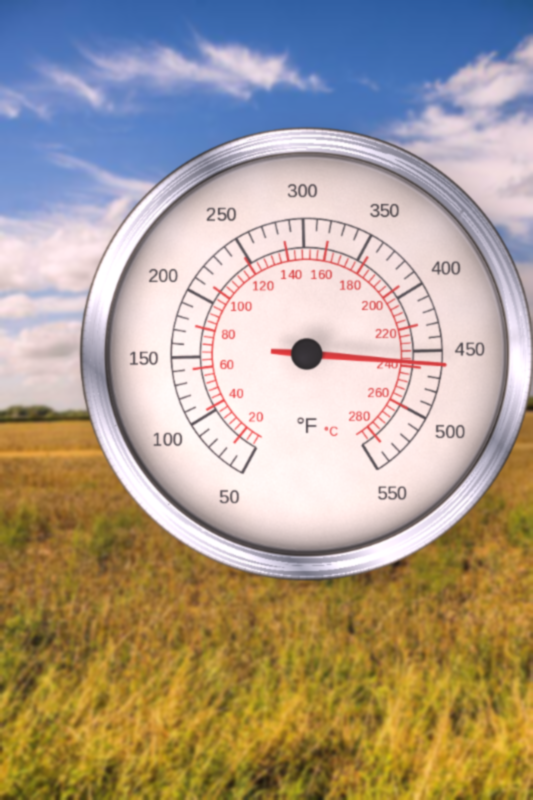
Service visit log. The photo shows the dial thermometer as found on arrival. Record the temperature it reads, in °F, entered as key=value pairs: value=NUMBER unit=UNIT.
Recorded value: value=460 unit=°F
